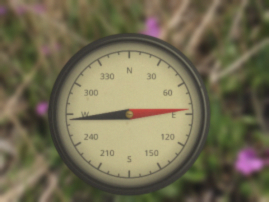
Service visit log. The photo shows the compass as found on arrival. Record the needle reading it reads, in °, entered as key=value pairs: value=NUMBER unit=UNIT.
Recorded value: value=85 unit=°
